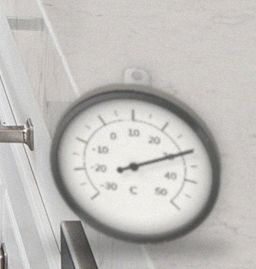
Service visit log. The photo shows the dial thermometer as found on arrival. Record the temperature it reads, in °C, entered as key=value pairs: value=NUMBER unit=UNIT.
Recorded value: value=30 unit=°C
